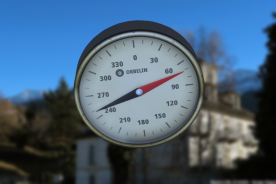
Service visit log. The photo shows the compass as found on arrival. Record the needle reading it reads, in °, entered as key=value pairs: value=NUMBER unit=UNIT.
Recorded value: value=70 unit=°
